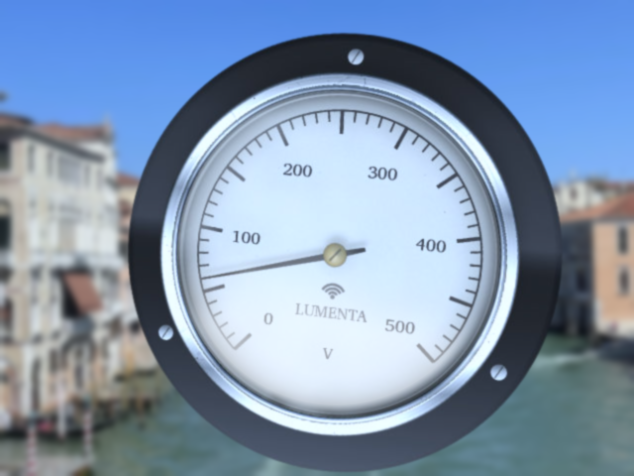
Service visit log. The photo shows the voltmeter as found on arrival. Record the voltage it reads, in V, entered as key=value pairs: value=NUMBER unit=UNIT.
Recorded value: value=60 unit=V
